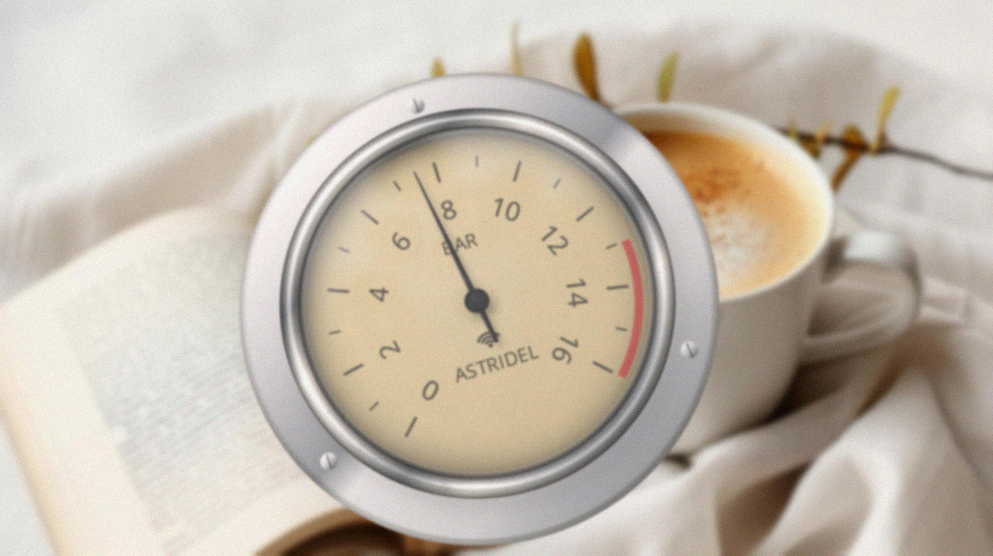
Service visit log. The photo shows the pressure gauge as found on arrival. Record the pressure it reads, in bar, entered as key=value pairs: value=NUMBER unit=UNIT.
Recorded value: value=7.5 unit=bar
